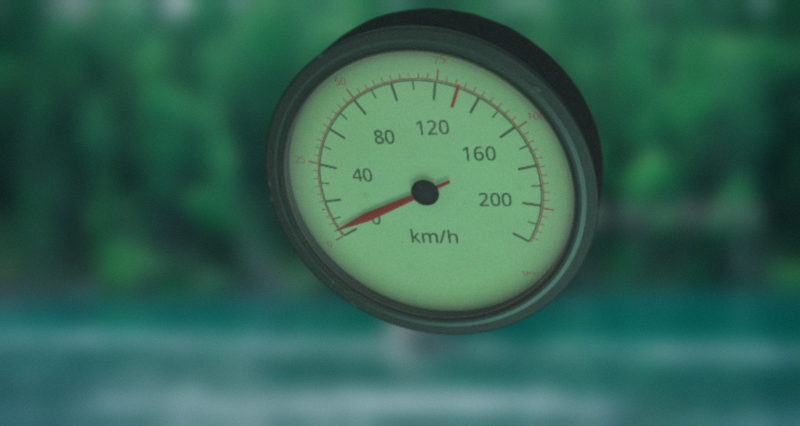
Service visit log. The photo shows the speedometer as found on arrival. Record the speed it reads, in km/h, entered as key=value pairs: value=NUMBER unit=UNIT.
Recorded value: value=5 unit=km/h
